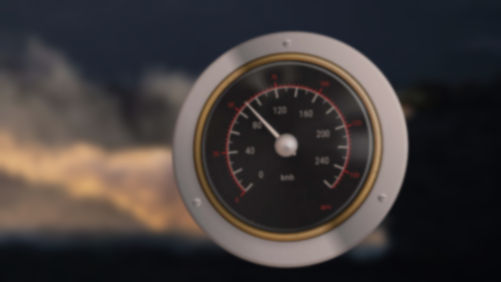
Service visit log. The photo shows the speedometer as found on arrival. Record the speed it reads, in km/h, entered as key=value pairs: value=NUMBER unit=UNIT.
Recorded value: value=90 unit=km/h
